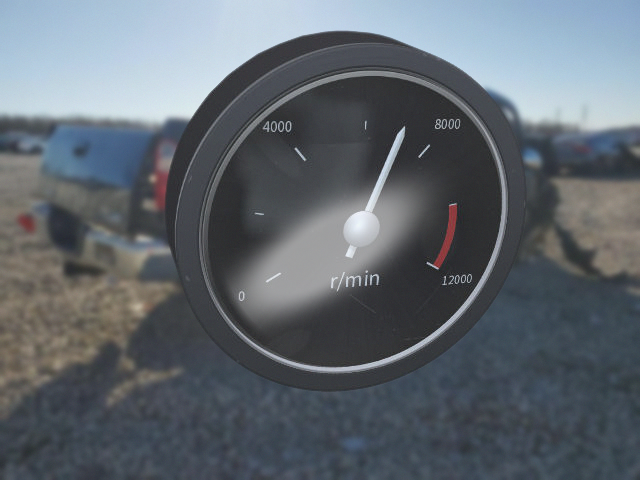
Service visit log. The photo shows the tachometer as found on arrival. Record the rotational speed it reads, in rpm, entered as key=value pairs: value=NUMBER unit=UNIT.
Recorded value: value=7000 unit=rpm
